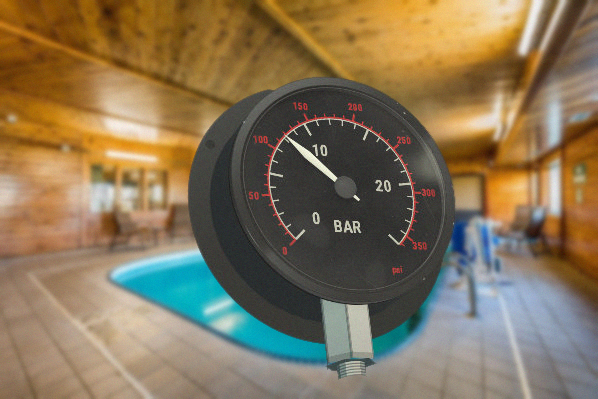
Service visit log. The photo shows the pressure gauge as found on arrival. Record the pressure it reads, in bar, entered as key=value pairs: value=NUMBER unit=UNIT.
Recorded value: value=8 unit=bar
